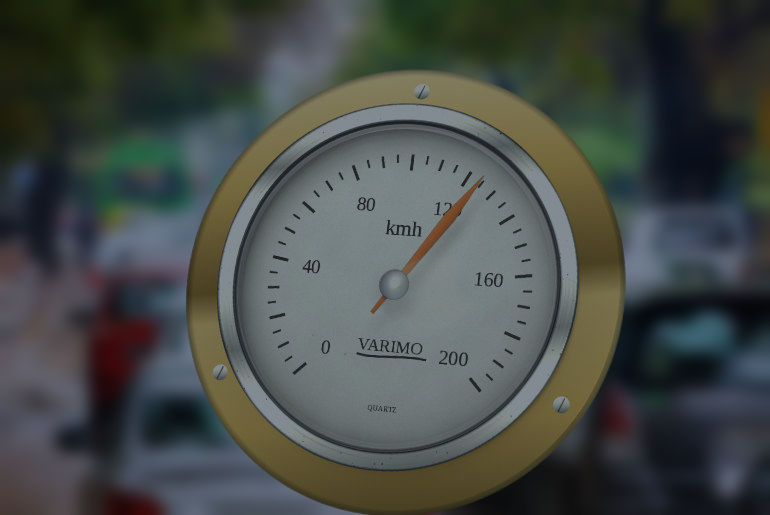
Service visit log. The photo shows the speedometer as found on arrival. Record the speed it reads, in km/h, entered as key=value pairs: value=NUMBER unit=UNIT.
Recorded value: value=125 unit=km/h
